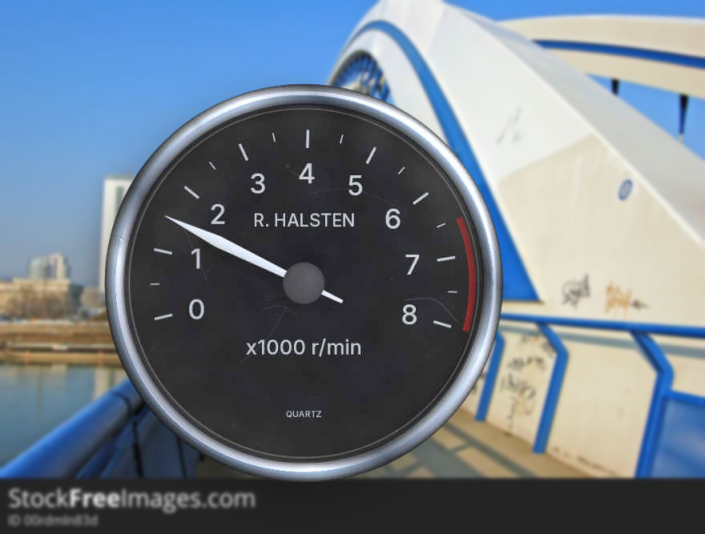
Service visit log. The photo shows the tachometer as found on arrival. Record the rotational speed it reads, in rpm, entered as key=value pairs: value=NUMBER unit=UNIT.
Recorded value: value=1500 unit=rpm
